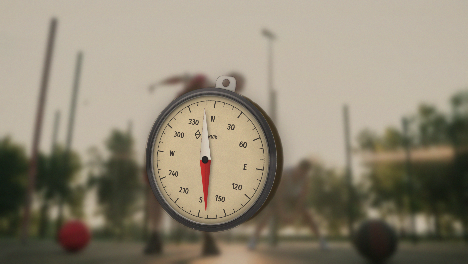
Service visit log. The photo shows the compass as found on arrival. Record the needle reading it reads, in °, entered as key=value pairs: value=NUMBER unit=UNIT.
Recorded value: value=170 unit=°
